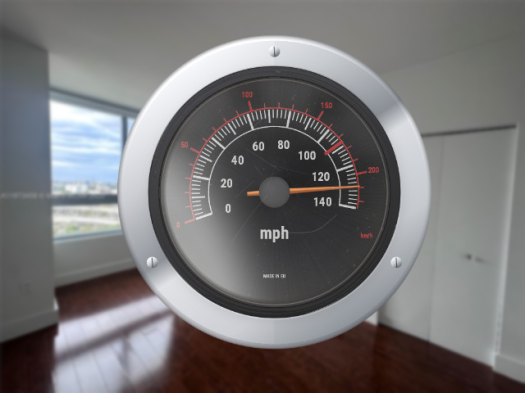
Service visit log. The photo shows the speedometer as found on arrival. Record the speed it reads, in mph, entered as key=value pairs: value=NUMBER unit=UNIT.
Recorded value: value=130 unit=mph
